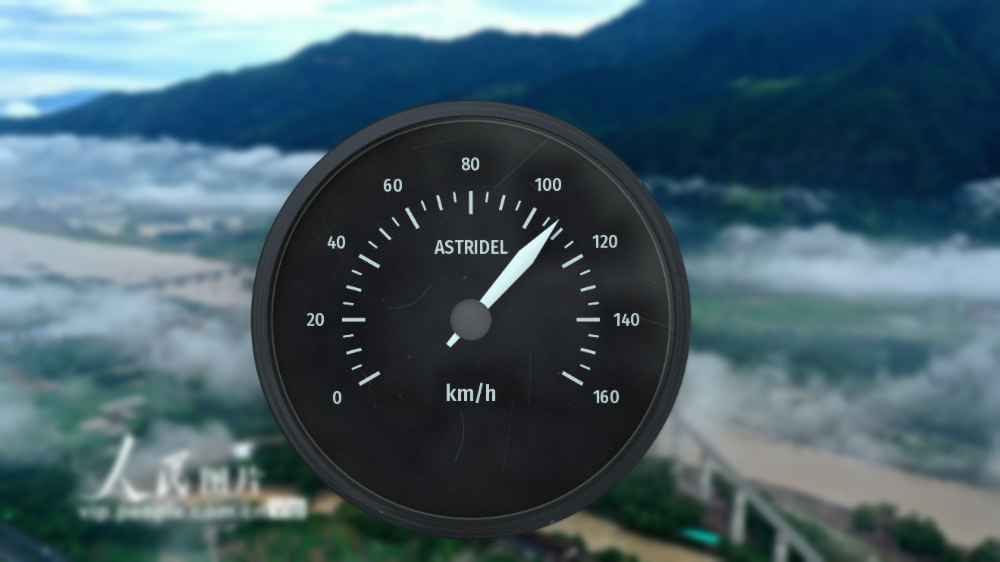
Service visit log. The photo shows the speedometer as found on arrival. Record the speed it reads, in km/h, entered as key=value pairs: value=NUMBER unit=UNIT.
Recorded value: value=107.5 unit=km/h
